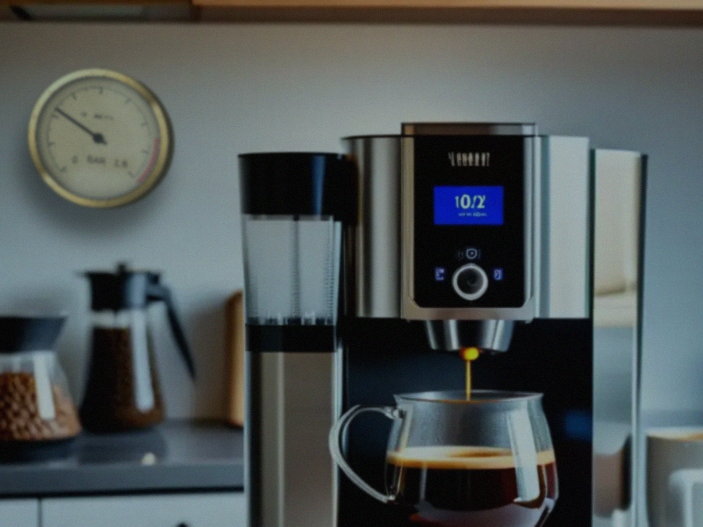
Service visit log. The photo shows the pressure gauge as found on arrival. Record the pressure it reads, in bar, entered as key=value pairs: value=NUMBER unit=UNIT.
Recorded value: value=0.45 unit=bar
